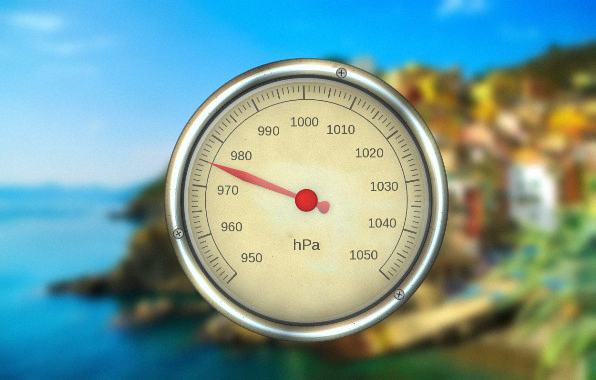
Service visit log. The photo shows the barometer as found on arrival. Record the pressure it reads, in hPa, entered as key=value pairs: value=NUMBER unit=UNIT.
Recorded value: value=975 unit=hPa
